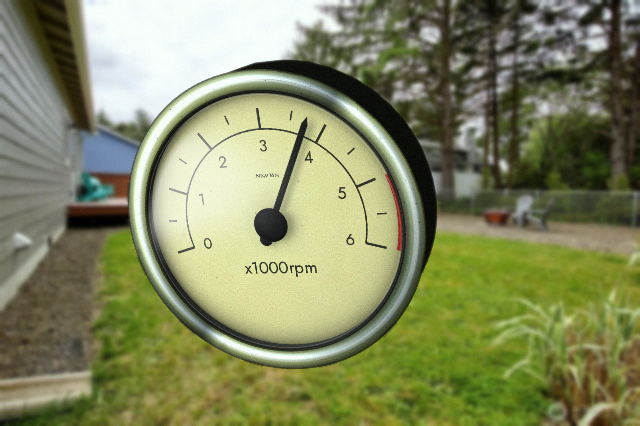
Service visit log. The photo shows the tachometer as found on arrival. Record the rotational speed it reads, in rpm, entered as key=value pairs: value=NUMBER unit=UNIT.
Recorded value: value=3750 unit=rpm
